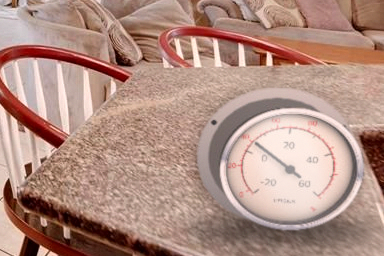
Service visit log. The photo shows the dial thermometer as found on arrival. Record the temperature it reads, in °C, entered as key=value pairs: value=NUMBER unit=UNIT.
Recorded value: value=5 unit=°C
